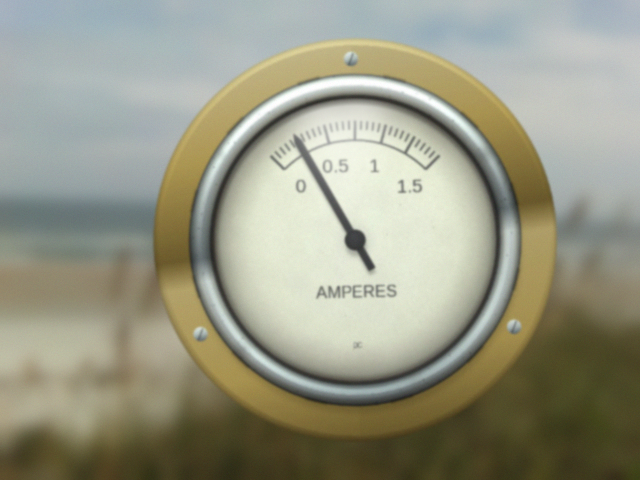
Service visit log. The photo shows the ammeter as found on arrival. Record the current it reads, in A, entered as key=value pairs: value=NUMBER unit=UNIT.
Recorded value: value=0.25 unit=A
